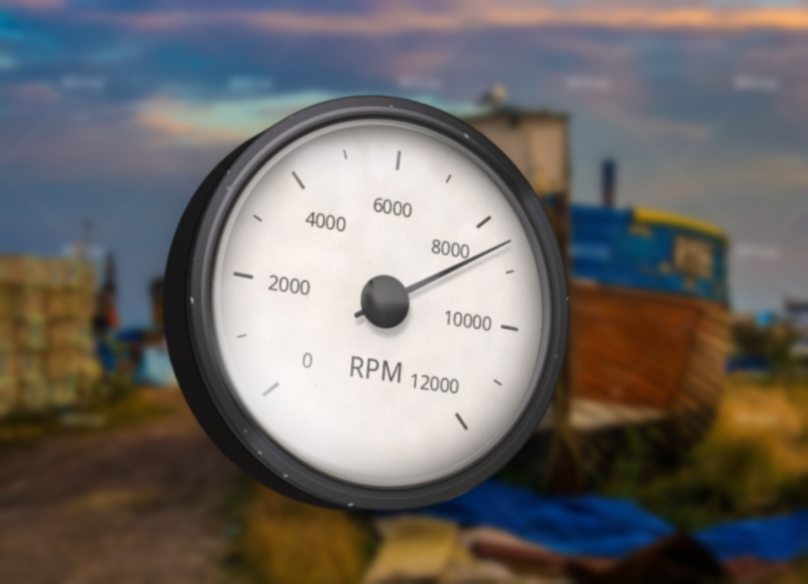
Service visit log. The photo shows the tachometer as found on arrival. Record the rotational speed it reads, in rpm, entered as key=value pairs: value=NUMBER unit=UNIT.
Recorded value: value=8500 unit=rpm
